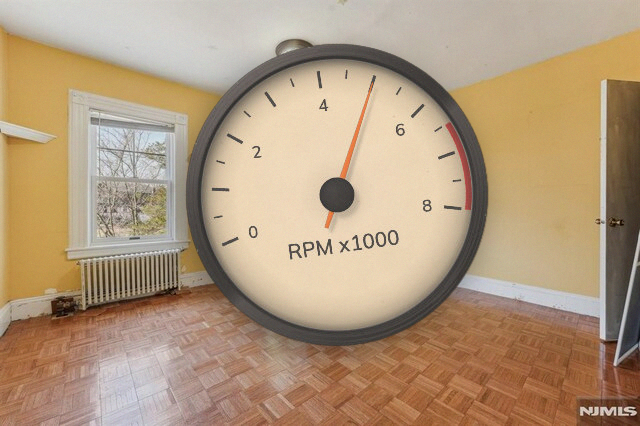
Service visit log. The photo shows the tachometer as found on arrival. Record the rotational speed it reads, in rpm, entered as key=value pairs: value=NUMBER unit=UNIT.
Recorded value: value=5000 unit=rpm
